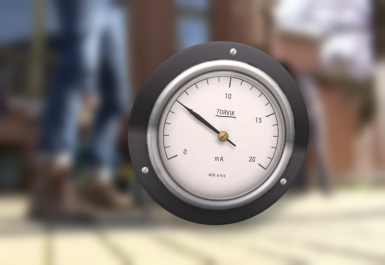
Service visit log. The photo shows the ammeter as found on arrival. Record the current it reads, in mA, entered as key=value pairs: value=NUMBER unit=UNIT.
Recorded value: value=5 unit=mA
